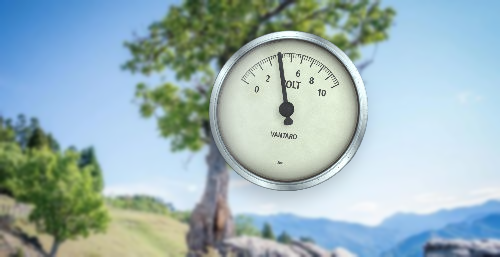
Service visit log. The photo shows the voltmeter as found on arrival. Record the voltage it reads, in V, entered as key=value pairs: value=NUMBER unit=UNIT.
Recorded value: value=4 unit=V
